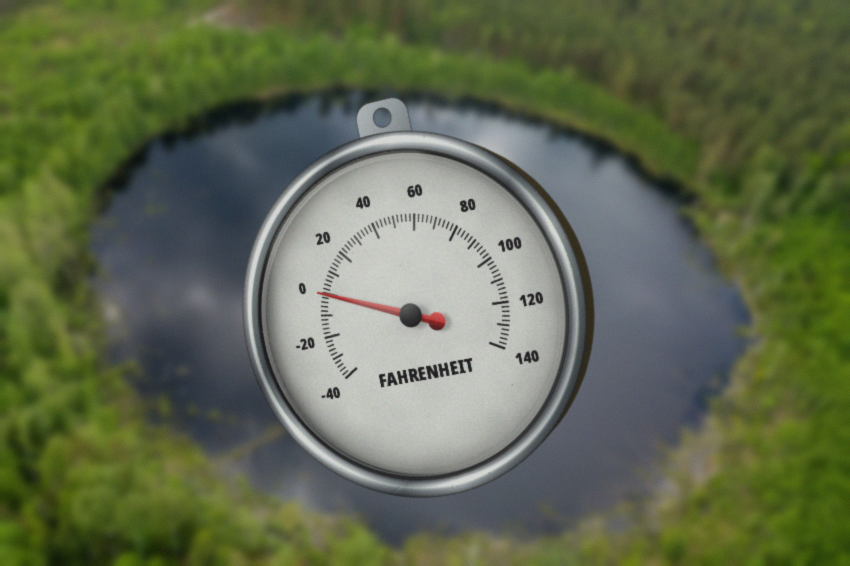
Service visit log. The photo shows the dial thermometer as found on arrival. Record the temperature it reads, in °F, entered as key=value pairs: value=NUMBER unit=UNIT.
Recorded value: value=0 unit=°F
